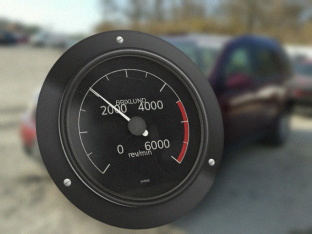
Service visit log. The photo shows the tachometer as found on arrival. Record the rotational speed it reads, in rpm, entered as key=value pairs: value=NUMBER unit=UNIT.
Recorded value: value=2000 unit=rpm
